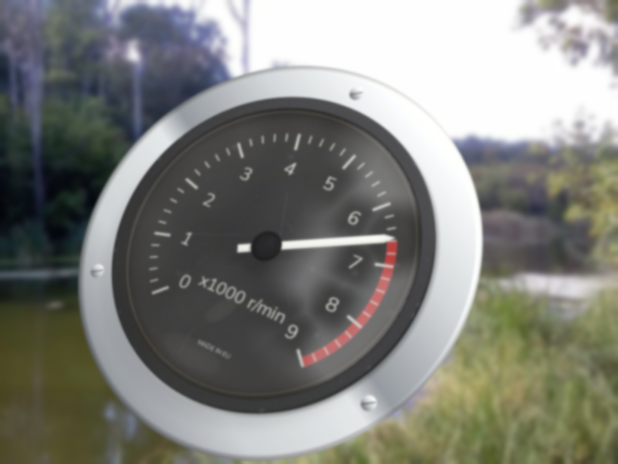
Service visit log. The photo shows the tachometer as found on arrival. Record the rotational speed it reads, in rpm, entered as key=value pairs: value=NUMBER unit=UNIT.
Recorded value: value=6600 unit=rpm
